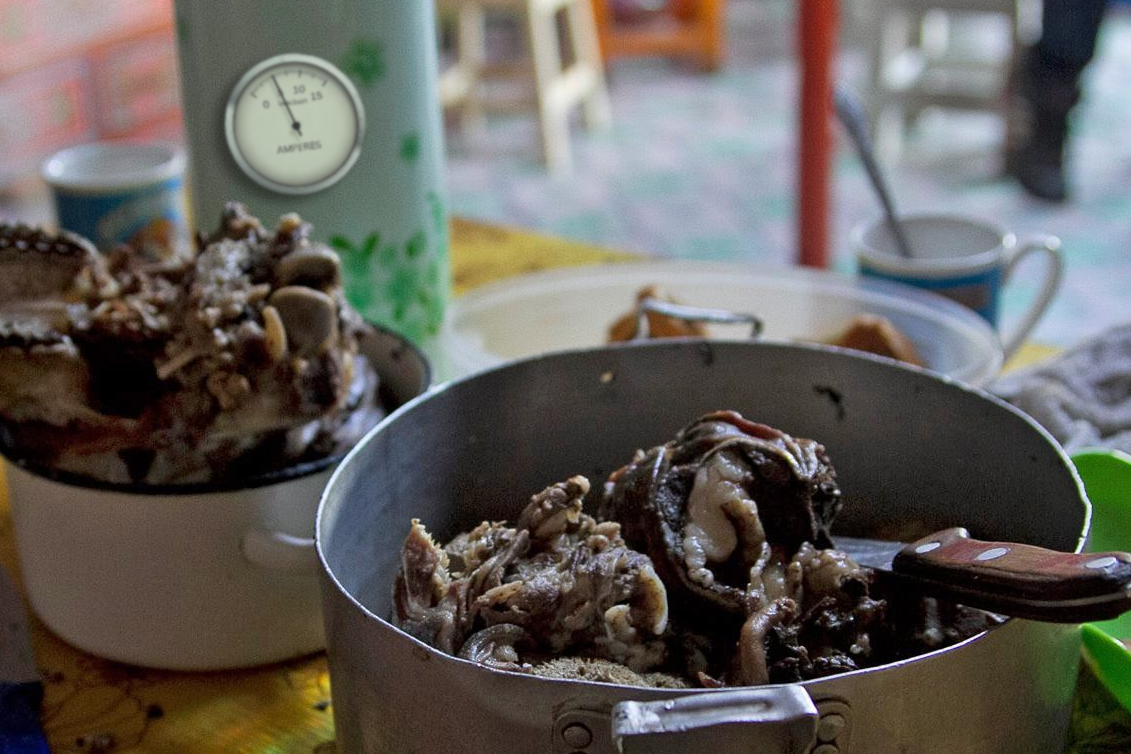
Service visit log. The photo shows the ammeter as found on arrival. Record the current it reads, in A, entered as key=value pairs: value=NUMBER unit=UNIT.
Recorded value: value=5 unit=A
